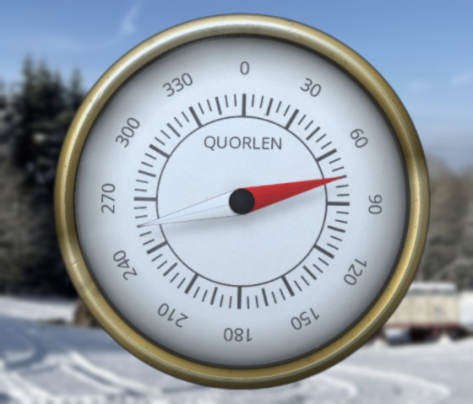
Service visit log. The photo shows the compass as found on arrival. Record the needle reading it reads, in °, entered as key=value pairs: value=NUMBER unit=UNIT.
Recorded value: value=75 unit=°
